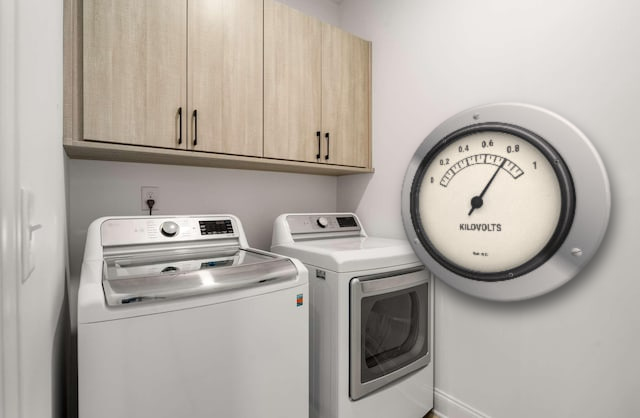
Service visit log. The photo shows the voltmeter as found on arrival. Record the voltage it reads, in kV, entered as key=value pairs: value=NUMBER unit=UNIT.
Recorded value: value=0.8 unit=kV
